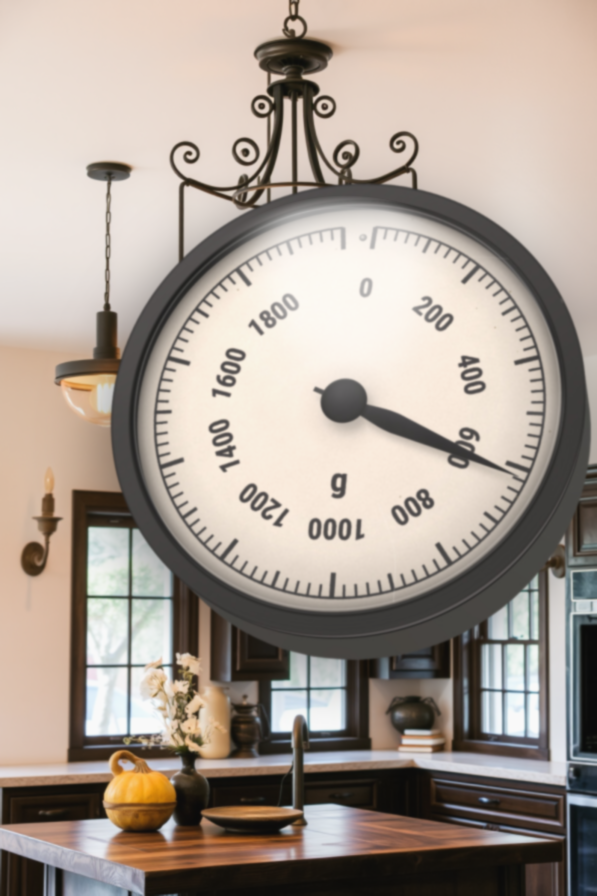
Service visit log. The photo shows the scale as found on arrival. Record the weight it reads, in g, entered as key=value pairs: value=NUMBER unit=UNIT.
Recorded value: value=620 unit=g
